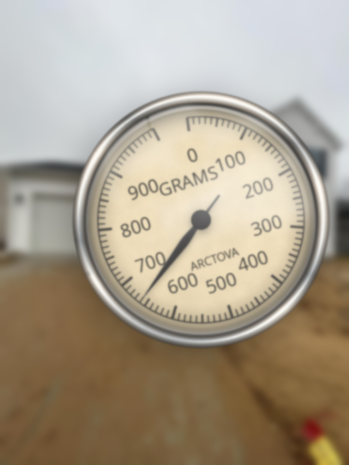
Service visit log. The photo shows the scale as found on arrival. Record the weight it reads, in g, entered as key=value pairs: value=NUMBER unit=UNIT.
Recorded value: value=660 unit=g
